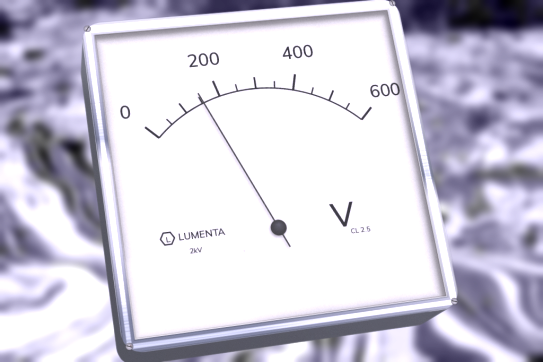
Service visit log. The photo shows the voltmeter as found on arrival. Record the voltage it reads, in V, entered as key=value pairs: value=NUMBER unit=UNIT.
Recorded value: value=150 unit=V
